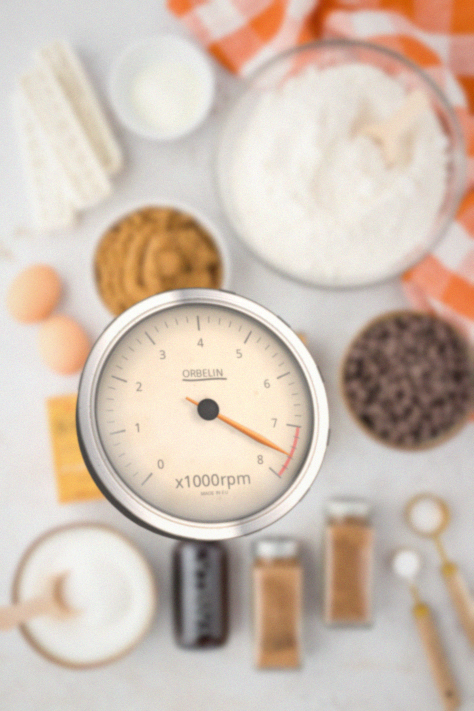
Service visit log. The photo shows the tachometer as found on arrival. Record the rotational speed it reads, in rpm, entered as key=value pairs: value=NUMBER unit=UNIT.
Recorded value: value=7600 unit=rpm
